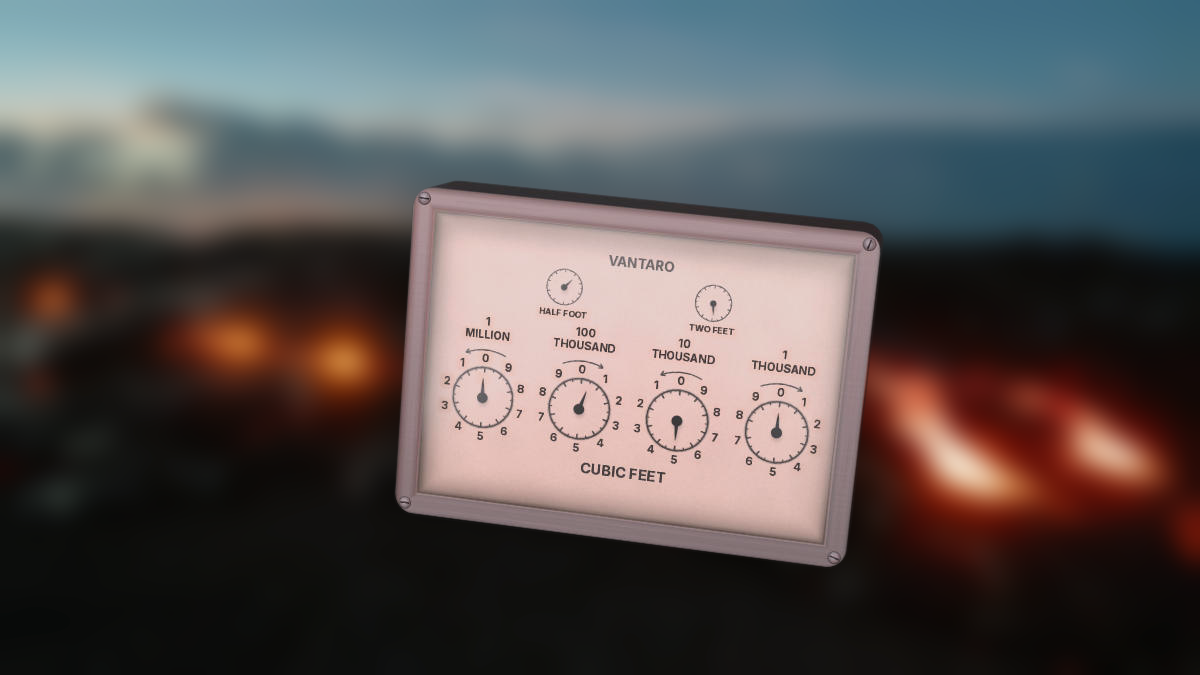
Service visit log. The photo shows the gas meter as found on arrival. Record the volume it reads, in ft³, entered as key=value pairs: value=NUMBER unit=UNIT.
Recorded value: value=5000 unit=ft³
